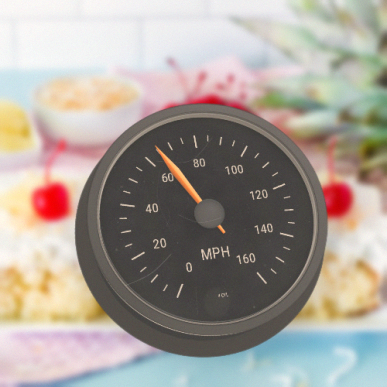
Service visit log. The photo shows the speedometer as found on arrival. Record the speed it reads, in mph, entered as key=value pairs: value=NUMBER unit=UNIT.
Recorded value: value=65 unit=mph
